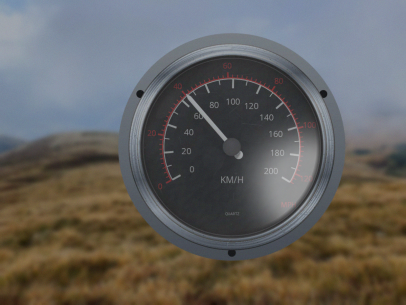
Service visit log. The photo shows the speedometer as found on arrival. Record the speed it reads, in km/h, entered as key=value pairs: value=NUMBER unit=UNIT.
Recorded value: value=65 unit=km/h
